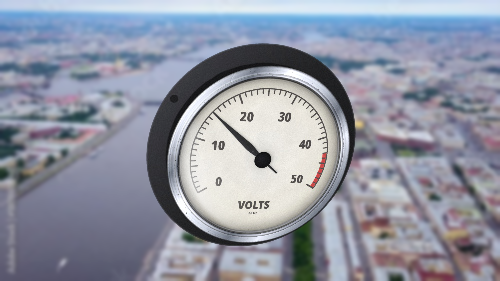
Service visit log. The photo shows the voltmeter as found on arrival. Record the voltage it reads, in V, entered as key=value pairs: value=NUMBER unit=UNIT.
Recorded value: value=15 unit=V
